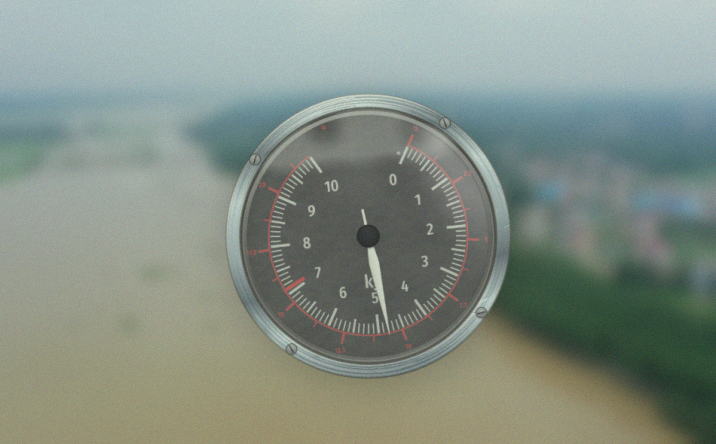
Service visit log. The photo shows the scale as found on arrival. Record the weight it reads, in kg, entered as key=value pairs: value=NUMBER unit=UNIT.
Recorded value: value=4.8 unit=kg
